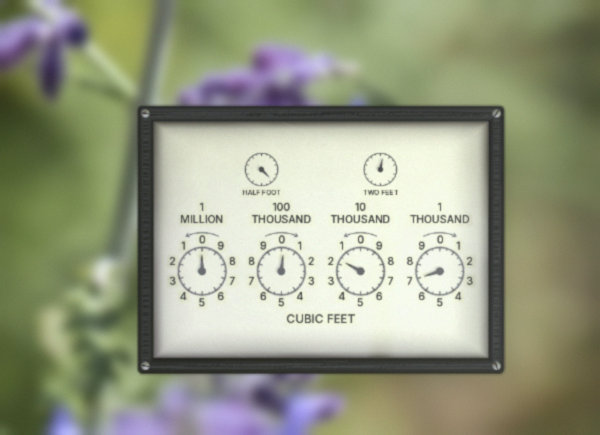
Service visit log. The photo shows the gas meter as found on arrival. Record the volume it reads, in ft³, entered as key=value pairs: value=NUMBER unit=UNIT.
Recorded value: value=1700 unit=ft³
